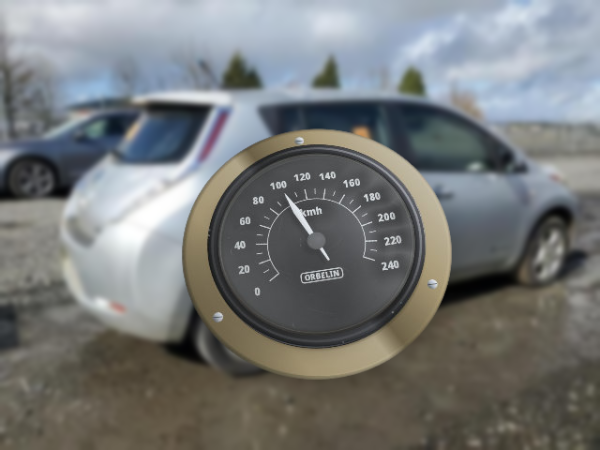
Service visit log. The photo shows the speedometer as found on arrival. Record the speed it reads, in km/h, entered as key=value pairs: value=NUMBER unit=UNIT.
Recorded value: value=100 unit=km/h
